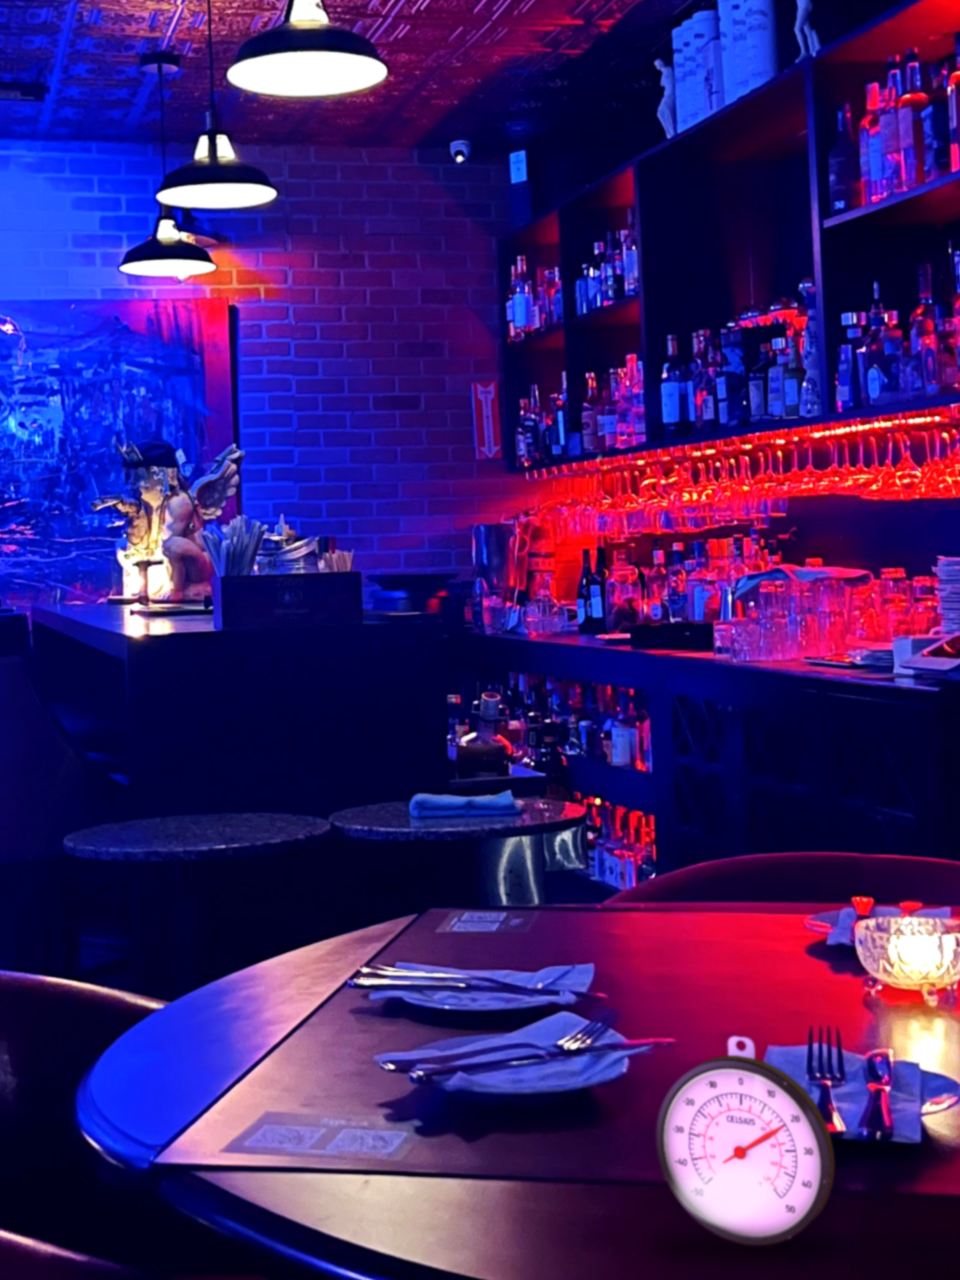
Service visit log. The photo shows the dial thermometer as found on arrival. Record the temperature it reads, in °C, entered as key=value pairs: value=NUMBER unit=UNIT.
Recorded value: value=20 unit=°C
